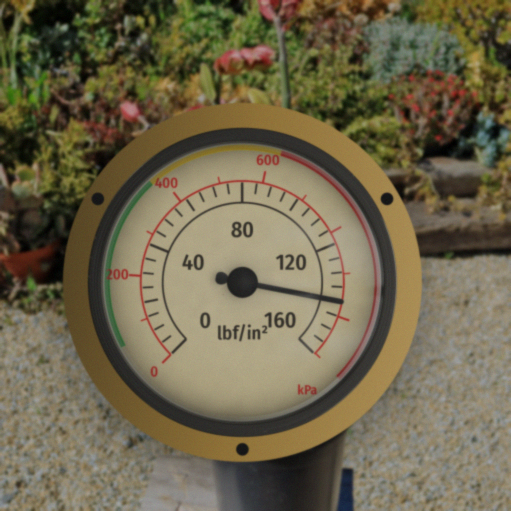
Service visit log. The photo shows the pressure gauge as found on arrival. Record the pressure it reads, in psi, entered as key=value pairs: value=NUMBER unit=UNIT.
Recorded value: value=140 unit=psi
